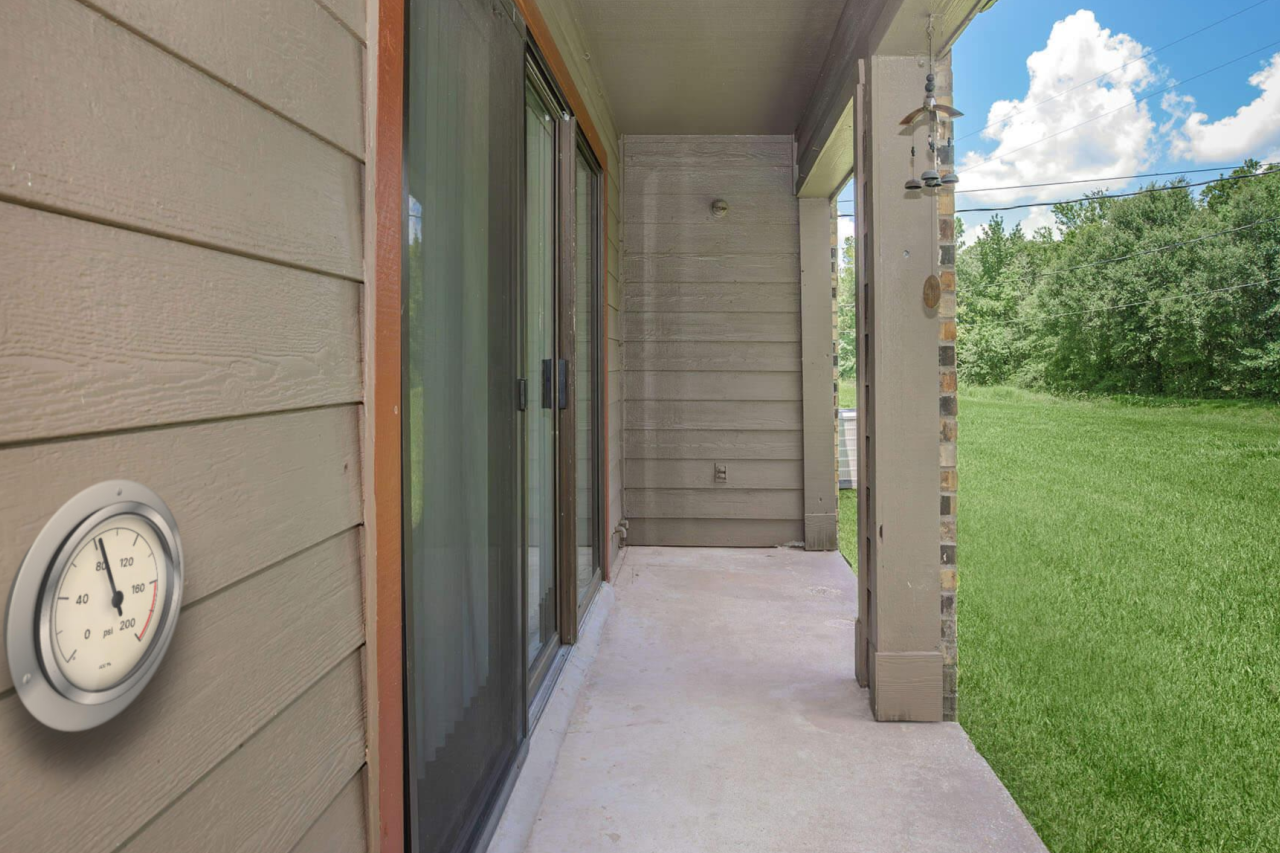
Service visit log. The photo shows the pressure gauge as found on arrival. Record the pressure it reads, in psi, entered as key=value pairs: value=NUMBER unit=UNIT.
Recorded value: value=80 unit=psi
